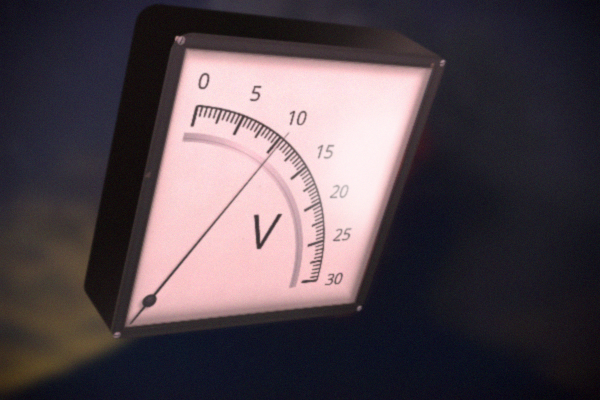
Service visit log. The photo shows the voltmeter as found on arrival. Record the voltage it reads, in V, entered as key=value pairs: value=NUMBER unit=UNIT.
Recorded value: value=10 unit=V
